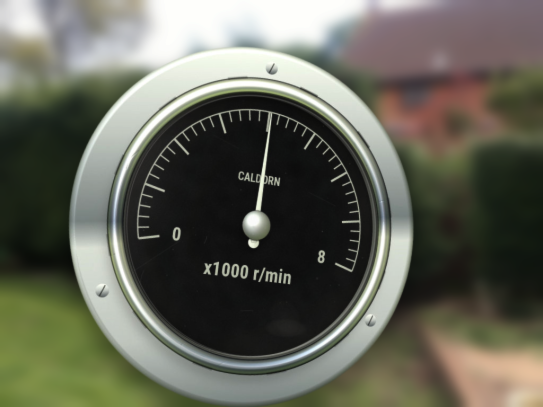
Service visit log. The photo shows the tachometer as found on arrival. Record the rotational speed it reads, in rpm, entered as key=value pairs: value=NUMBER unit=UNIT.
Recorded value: value=4000 unit=rpm
